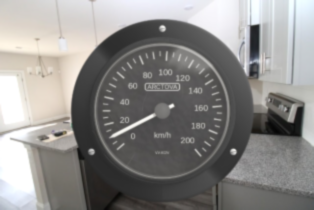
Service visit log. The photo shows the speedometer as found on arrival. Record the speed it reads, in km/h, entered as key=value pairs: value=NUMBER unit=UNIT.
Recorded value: value=10 unit=km/h
